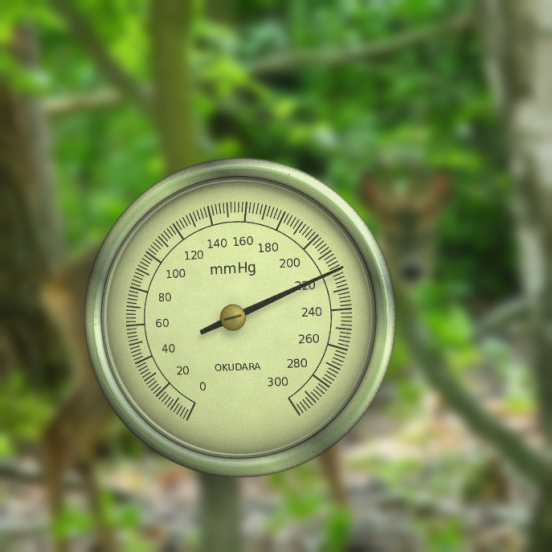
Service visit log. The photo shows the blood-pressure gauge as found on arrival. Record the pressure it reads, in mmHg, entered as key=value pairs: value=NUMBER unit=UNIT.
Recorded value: value=220 unit=mmHg
